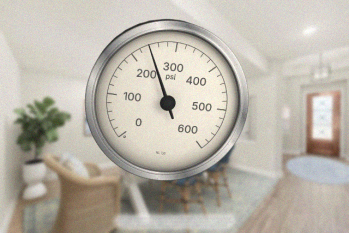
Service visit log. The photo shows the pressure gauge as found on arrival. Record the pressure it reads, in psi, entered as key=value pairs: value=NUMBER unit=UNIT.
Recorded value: value=240 unit=psi
